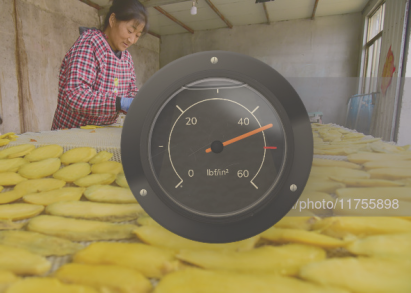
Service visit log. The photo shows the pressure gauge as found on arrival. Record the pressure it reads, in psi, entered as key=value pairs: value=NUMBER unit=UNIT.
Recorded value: value=45 unit=psi
